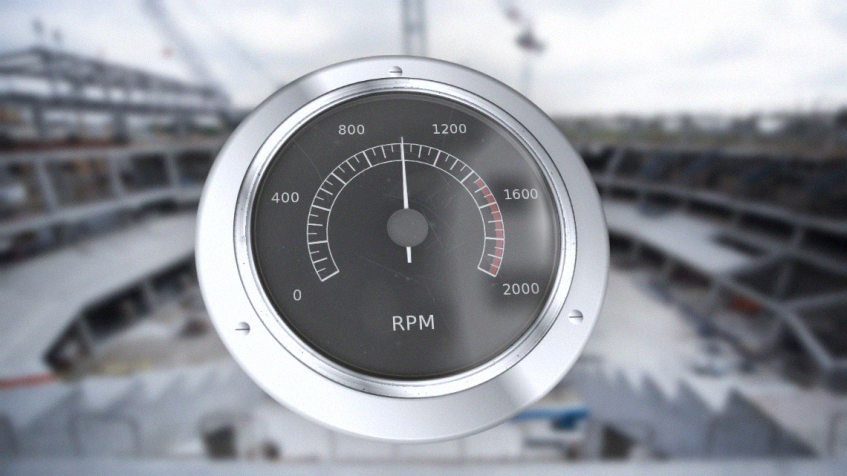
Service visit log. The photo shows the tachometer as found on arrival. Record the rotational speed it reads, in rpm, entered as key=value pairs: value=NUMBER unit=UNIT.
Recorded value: value=1000 unit=rpm
